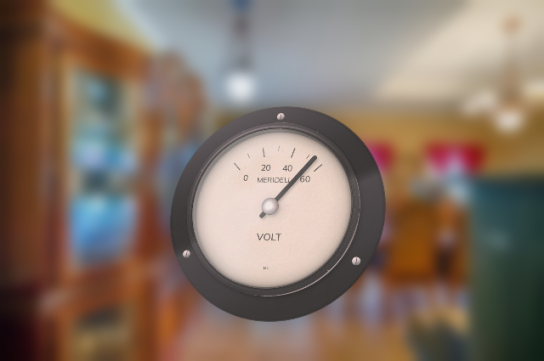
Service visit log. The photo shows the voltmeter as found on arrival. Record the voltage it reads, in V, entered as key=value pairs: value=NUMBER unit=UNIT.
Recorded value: value=55 unit=V
